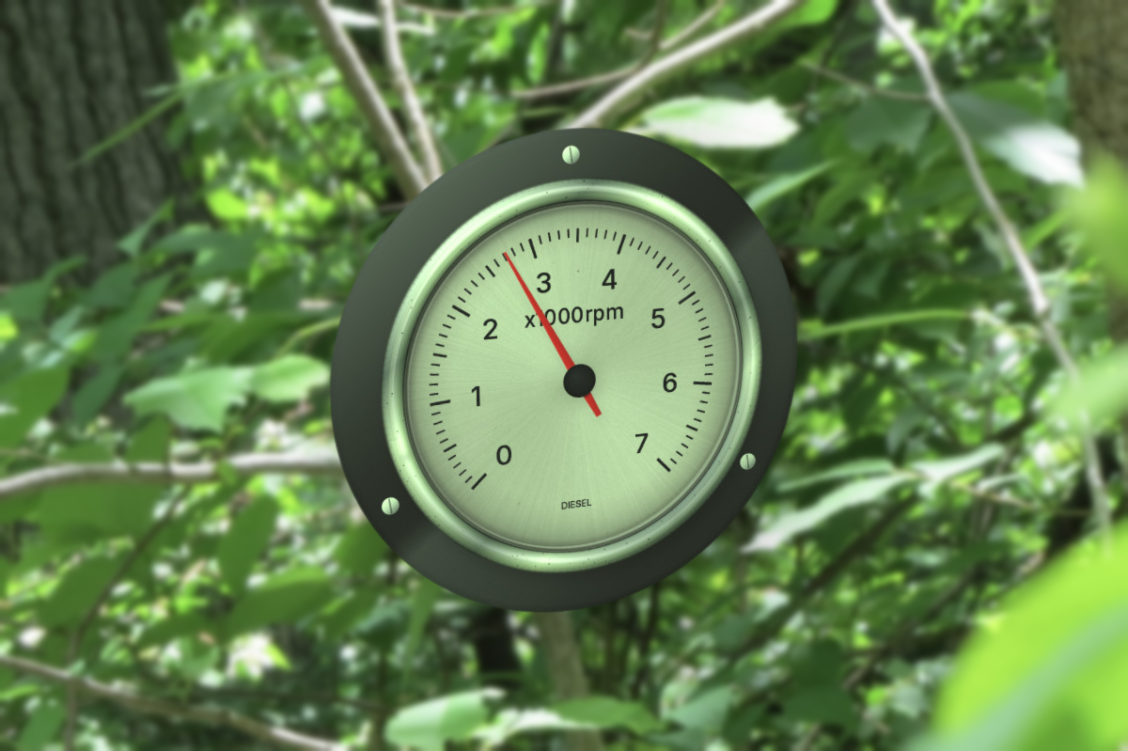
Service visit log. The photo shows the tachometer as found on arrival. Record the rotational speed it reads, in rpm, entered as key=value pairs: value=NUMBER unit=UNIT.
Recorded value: value=2700 unit=rpm
